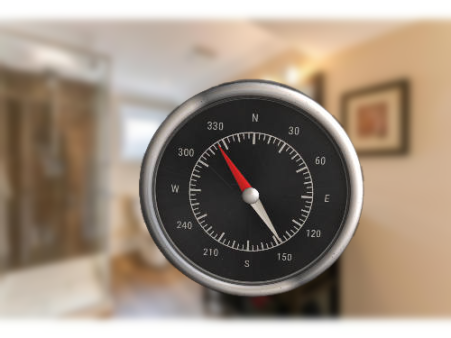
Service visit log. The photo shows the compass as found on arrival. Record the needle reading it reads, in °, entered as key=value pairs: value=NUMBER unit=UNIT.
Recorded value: value=325 unit=°
